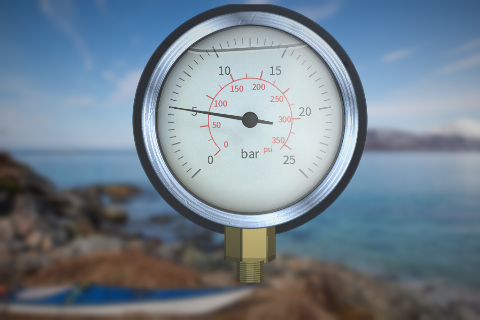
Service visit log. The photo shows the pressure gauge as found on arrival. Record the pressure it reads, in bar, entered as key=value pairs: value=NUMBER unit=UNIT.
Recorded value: value=5 unit=bar
